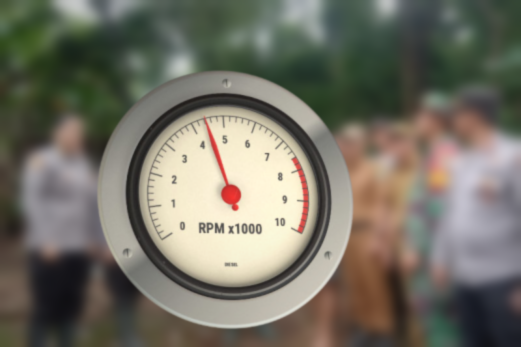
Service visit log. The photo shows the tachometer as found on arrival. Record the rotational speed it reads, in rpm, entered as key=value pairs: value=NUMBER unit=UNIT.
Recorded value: value=4400 unit=rpm
